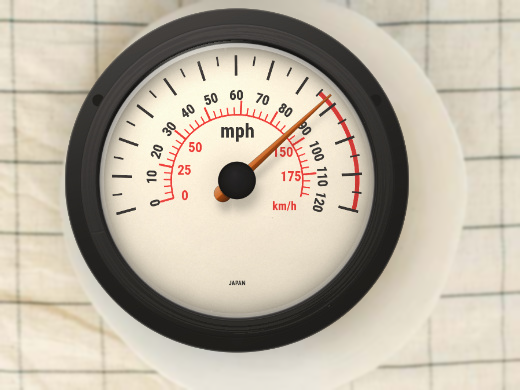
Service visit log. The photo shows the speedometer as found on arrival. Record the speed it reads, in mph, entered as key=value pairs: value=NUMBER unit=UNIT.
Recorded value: value=87.5 unit=mph
